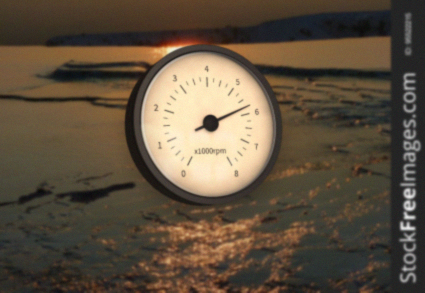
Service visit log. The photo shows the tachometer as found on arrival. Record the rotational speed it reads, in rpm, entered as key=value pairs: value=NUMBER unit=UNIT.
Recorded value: value=5750 unit=rpm
